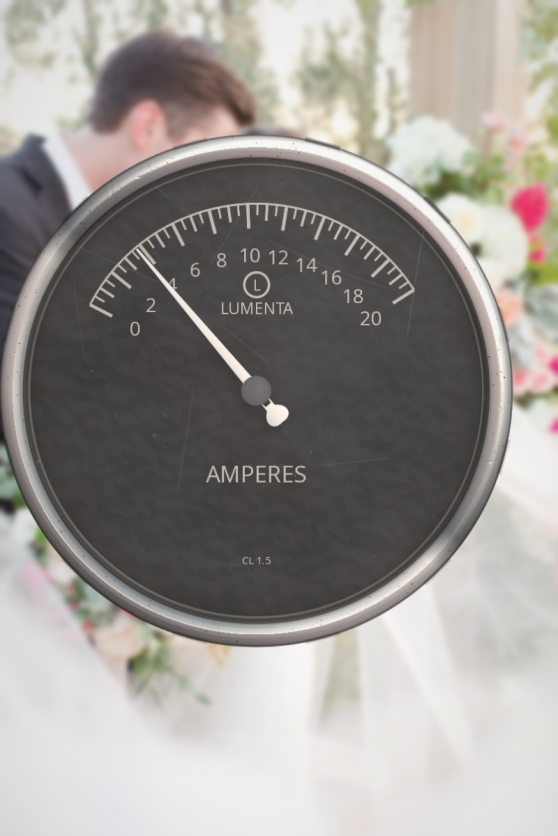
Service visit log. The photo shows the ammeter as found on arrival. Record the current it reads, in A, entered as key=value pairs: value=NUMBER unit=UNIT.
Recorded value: value=3.75 unit=A
